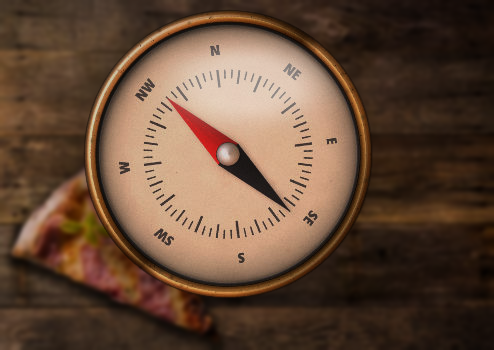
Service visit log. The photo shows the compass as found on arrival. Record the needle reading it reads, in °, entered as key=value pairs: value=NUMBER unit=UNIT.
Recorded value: value=320 unit=°
